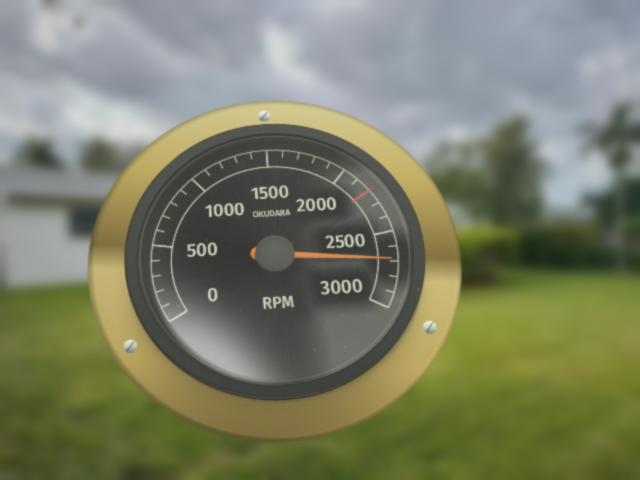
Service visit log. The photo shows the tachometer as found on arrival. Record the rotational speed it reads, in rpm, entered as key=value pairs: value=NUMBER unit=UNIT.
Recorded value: value=2700 unit=rpm
